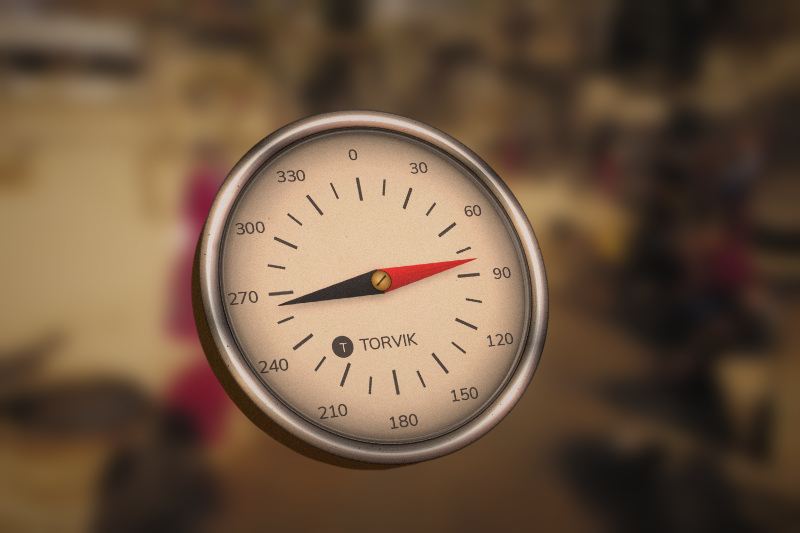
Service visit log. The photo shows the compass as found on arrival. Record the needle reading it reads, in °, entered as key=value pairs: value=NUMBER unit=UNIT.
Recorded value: value=82.5 unit=°
